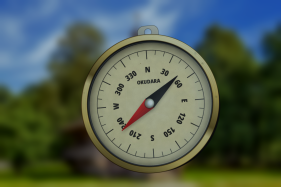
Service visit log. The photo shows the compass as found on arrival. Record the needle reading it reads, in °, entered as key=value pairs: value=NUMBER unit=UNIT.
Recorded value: value=230 unit=°
